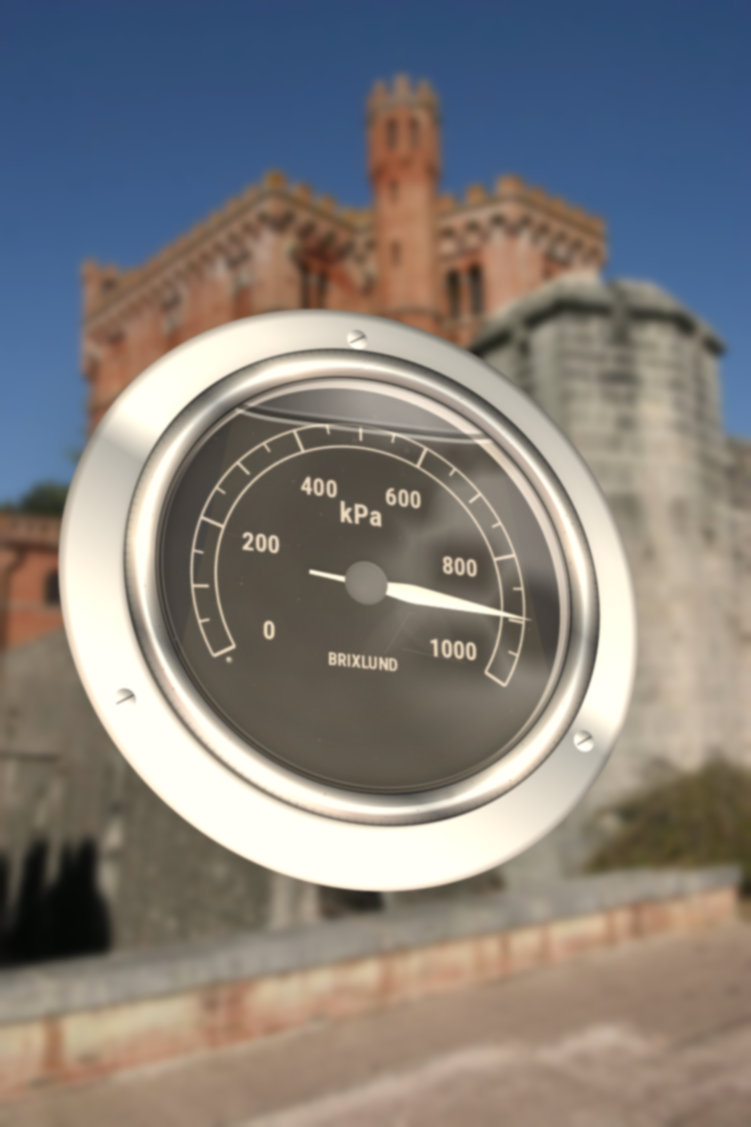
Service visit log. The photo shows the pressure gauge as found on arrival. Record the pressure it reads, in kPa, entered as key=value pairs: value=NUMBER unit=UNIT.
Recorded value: value=900 unit=kPa
